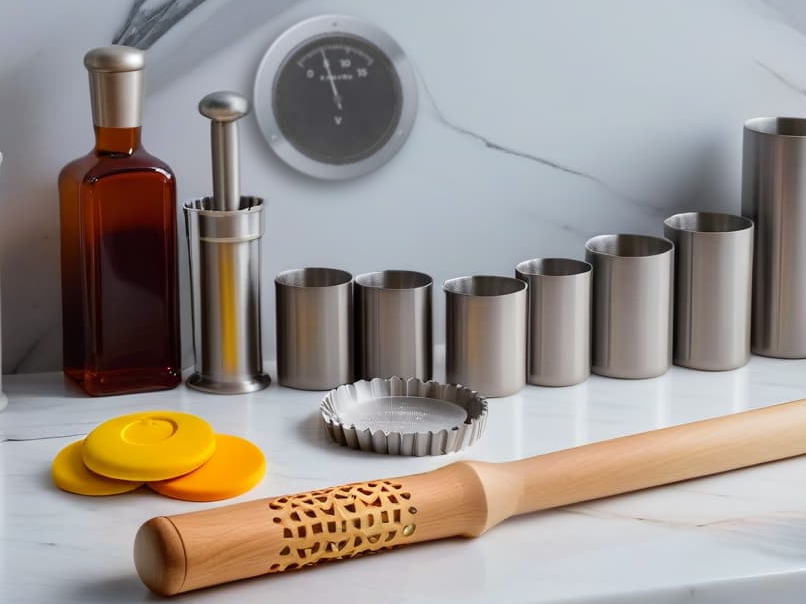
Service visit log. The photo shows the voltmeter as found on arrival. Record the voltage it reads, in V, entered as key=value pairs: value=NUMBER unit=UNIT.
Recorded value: value=5 unit=V
